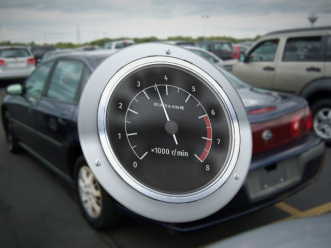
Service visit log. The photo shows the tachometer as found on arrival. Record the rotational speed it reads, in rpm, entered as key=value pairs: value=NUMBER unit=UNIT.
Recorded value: value=3500 unit=rpm
